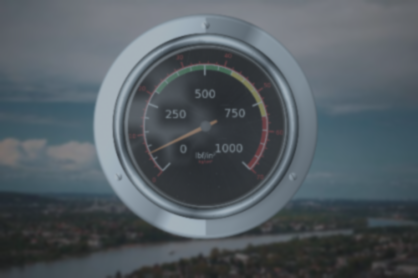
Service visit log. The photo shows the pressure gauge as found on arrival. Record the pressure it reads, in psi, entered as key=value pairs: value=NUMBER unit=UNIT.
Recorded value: value=75 unit=psi
